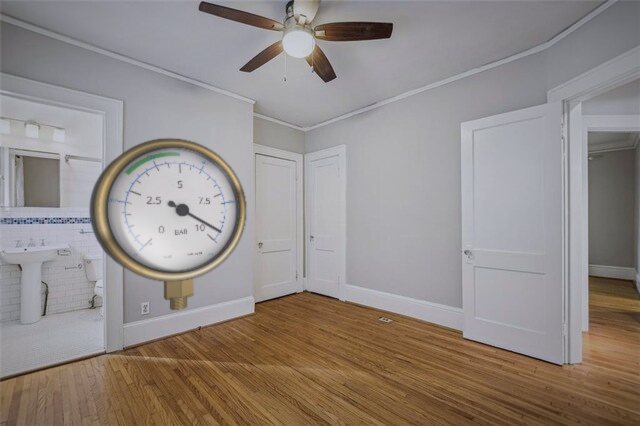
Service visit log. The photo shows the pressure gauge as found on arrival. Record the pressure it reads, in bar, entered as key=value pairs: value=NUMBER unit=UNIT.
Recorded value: value=9.5 unit=bar
